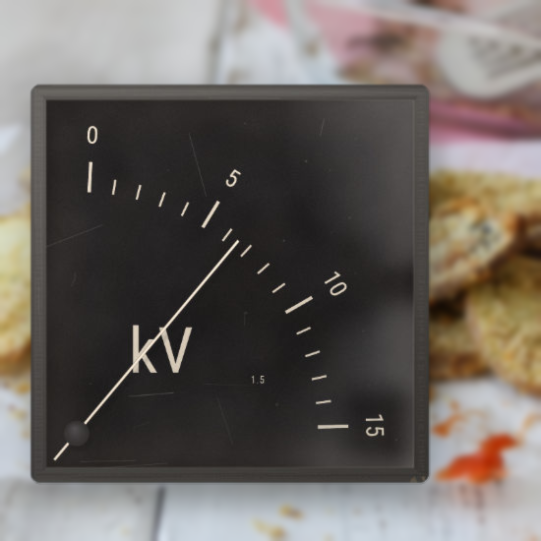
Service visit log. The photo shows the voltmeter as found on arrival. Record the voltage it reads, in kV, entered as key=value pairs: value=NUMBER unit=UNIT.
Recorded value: value=6.5 unit=kV
